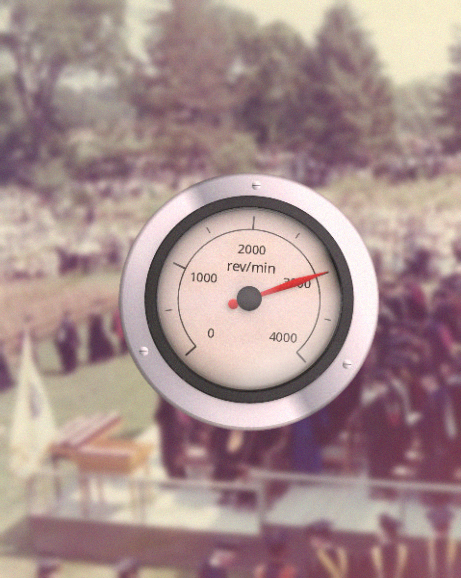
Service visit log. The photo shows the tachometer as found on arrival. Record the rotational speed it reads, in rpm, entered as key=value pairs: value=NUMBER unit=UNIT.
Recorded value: value=3000 unit=rpm
